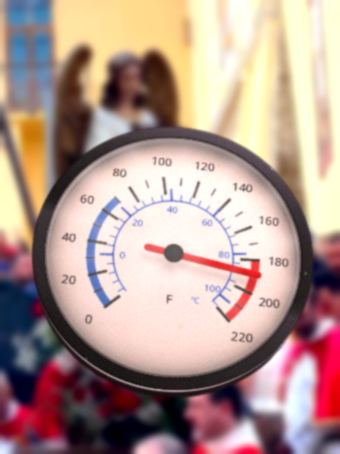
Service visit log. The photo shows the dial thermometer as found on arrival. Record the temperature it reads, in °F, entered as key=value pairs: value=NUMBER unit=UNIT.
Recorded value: value=190 unit=°F
